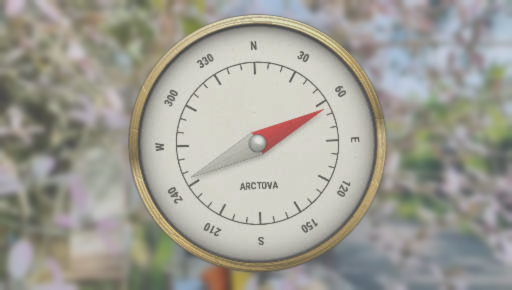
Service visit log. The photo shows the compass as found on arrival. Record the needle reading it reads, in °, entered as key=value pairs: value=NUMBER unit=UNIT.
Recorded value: value=65 unit=°
